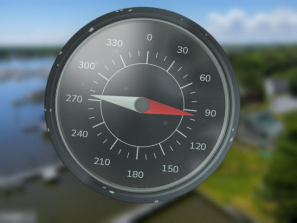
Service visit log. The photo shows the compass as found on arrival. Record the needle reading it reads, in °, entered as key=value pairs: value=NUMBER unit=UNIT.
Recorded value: value=95 unit=°
